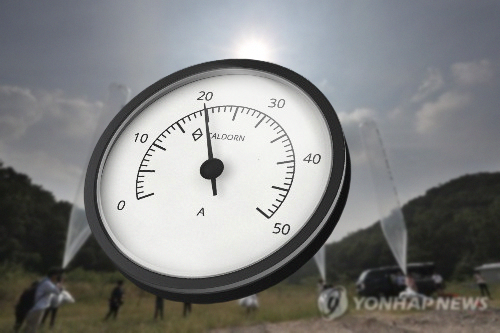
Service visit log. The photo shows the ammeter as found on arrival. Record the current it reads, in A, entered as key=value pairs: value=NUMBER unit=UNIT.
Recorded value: value=20 unit=A
